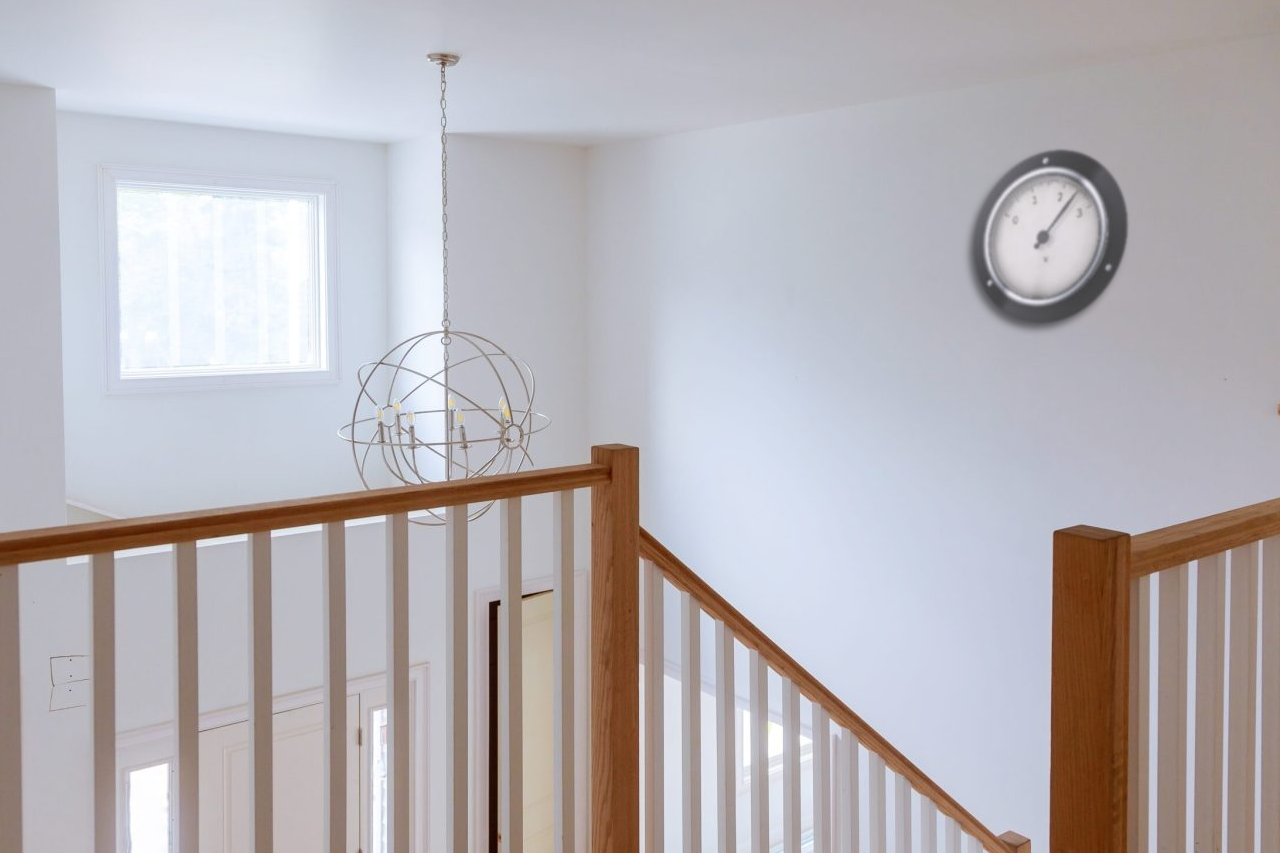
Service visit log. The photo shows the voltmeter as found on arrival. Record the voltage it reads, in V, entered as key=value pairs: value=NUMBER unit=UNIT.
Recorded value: value=2.5 unit=V
